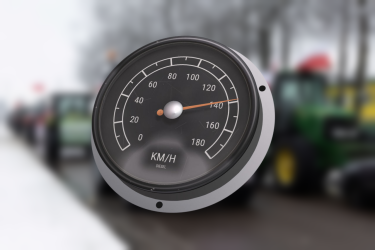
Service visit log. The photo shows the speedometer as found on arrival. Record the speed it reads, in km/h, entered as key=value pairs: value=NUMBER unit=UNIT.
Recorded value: value=140 unit=km/h
